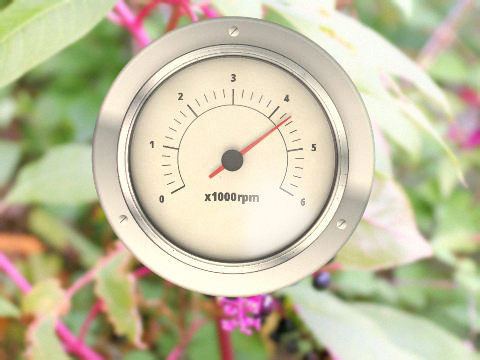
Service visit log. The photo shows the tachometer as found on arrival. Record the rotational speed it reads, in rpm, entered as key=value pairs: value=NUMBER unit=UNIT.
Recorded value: value=4300 unit=rpm
